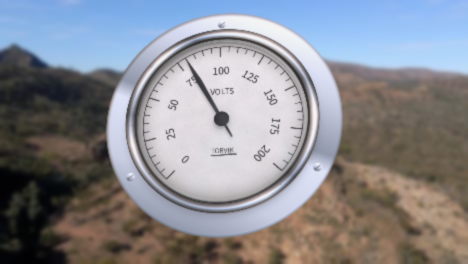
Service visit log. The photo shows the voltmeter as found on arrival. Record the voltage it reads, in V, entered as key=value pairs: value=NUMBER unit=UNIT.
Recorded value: value=80 unit=V
